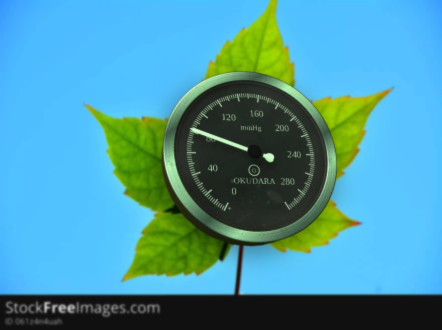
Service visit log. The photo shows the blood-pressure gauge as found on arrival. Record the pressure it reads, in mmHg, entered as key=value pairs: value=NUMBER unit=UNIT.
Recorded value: value=80 unit=mmHg
